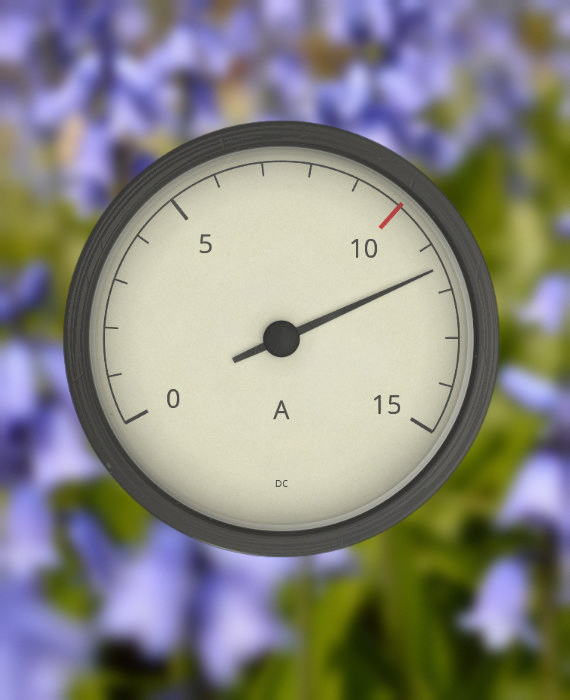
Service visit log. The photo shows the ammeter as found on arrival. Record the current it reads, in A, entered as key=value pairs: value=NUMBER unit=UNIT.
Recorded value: value=11.5 unit=A
